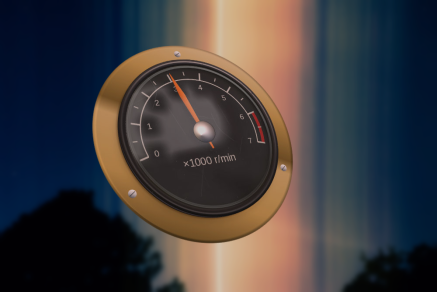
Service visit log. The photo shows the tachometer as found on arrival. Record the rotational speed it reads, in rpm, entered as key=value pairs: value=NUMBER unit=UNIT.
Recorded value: value=3000 unit=rpm
